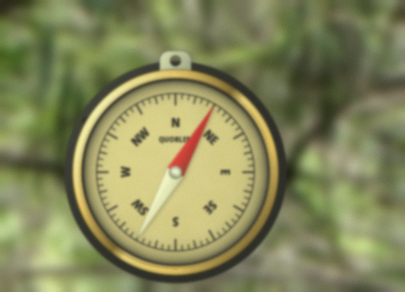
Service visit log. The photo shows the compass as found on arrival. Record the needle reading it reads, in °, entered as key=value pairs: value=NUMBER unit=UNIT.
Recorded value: value=30 unit=°
